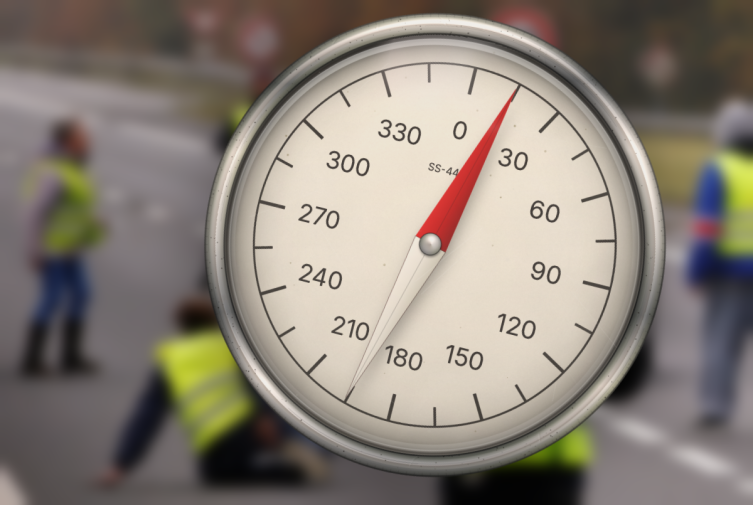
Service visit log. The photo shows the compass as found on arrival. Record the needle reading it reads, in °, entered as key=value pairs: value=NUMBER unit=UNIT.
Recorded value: value=15 unit=°
